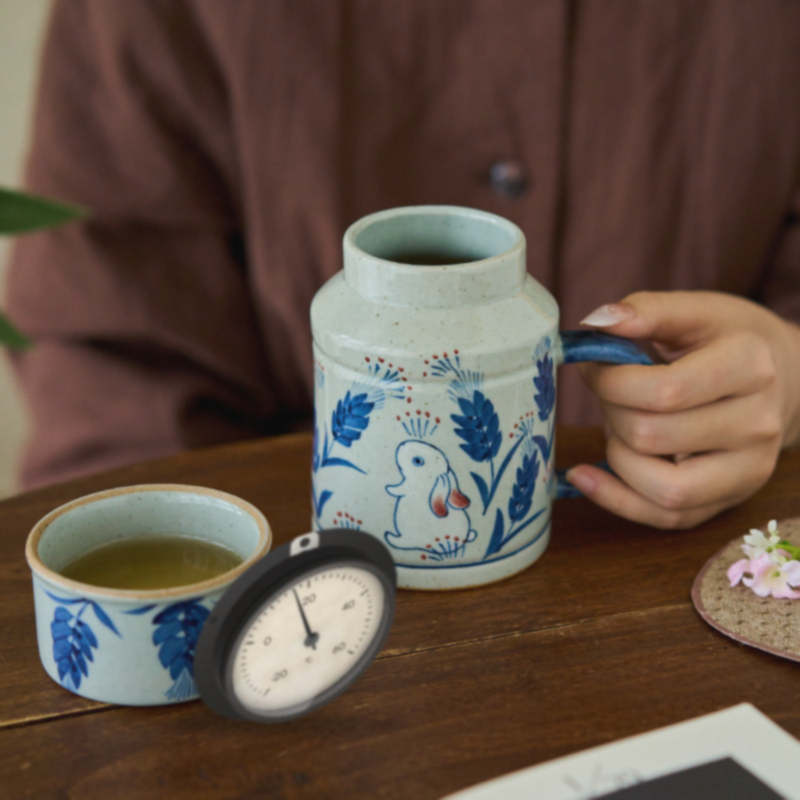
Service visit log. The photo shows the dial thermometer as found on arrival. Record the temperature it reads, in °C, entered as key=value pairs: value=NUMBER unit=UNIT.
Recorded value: value=16 unit=°C
